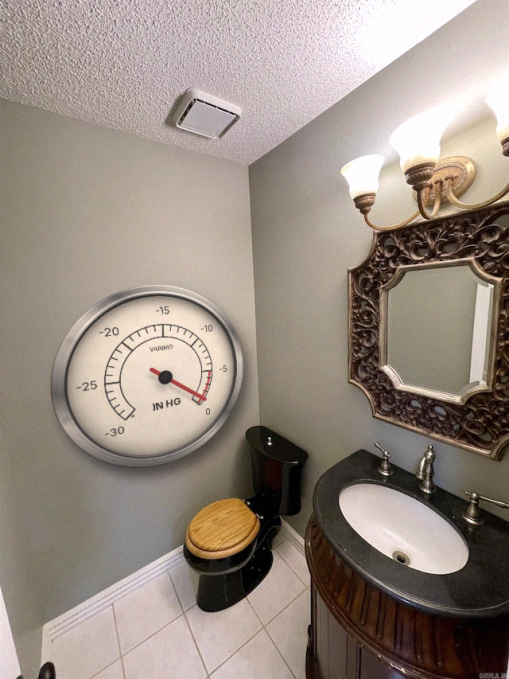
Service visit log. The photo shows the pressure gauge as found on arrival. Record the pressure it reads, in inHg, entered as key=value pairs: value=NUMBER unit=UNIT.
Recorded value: value=-1 unit=inHg
